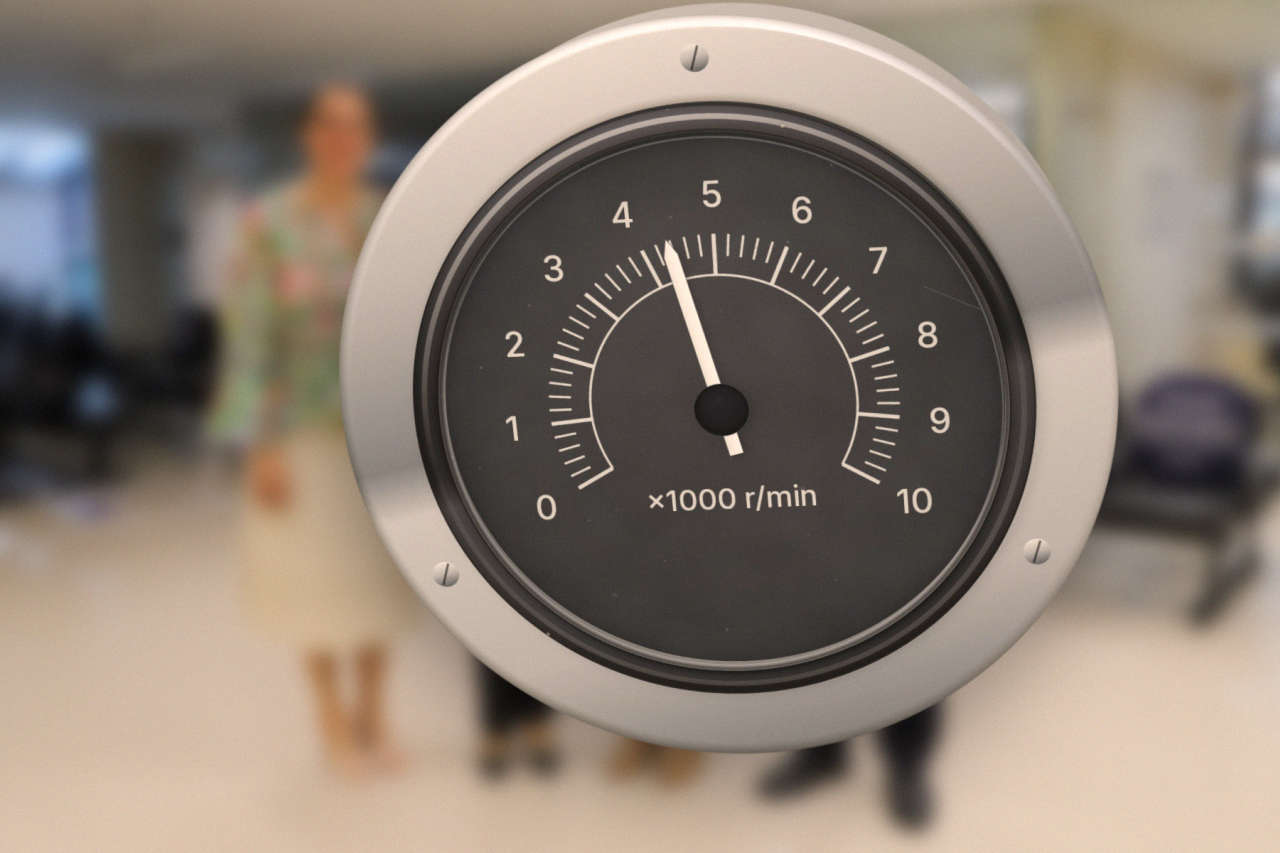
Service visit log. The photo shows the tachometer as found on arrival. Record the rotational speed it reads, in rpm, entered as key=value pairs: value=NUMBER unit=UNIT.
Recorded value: value=4400 unit=rpm
